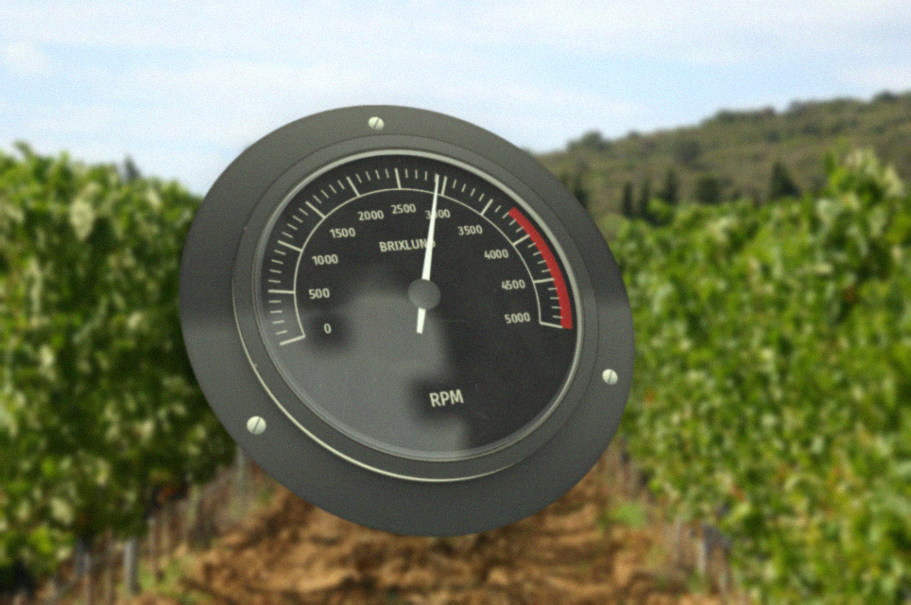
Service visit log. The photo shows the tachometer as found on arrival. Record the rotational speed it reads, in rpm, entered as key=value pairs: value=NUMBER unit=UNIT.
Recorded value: value=2900 unit=rpm
